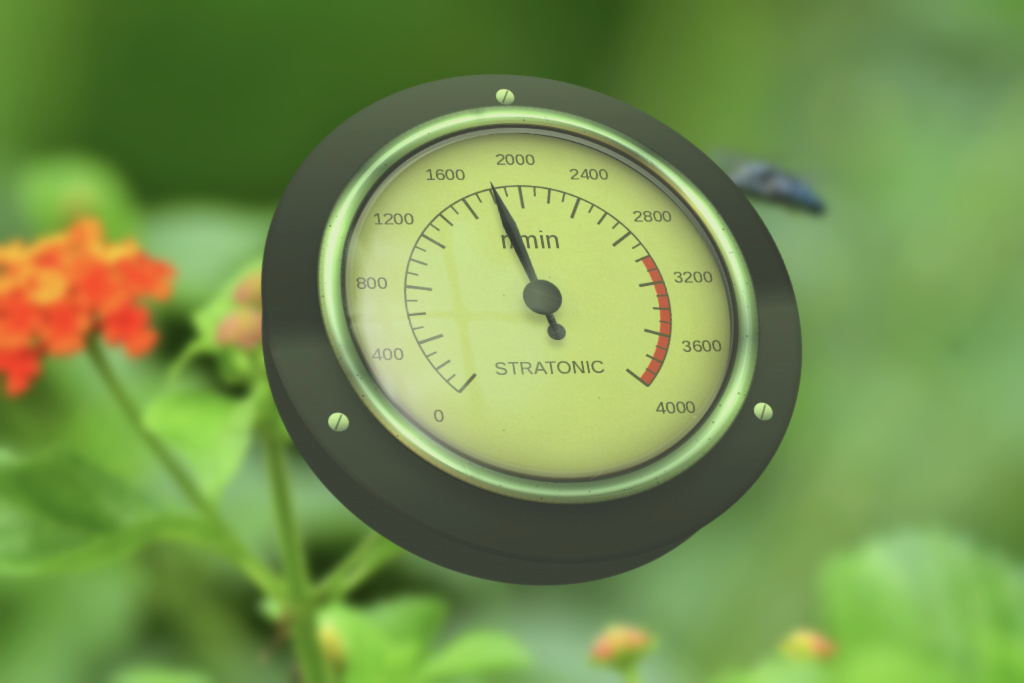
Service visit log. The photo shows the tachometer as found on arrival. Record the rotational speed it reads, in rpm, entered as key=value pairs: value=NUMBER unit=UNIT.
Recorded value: value=1800 unit=rpm
